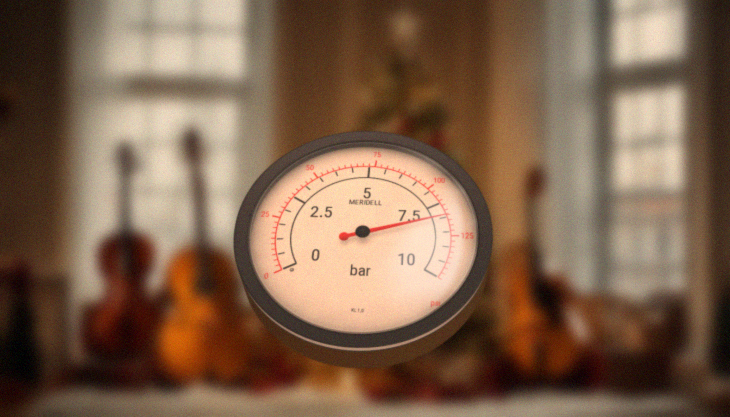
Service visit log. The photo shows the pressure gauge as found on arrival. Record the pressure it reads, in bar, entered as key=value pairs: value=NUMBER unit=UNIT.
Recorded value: value=8 unit=bar
